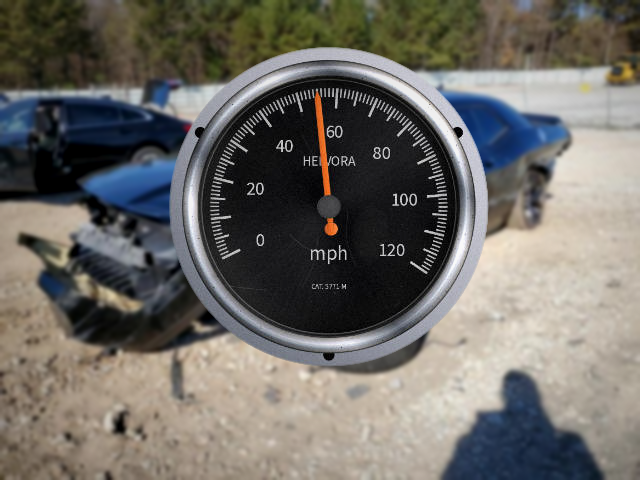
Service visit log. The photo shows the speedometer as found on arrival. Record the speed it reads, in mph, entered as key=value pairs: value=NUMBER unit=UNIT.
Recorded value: value=55 unit=mph
